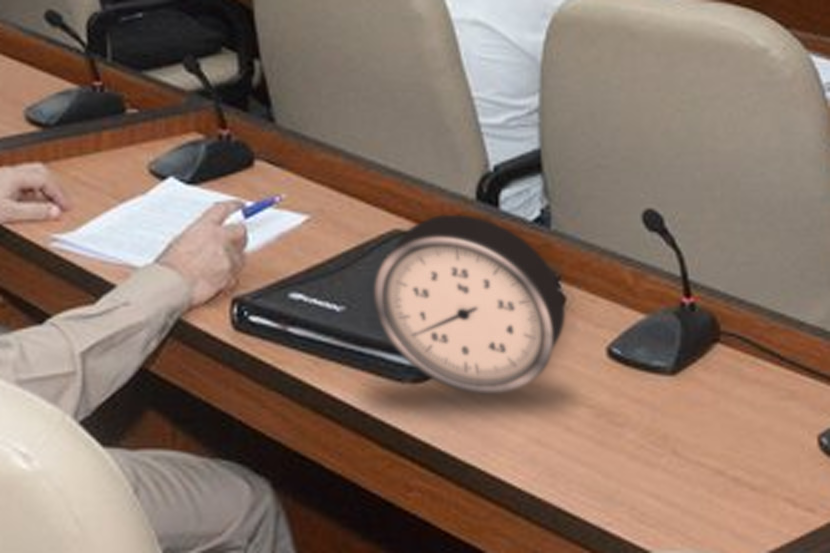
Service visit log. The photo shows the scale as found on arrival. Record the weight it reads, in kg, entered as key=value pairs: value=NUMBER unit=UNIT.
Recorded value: value=0.75 unit=kg
